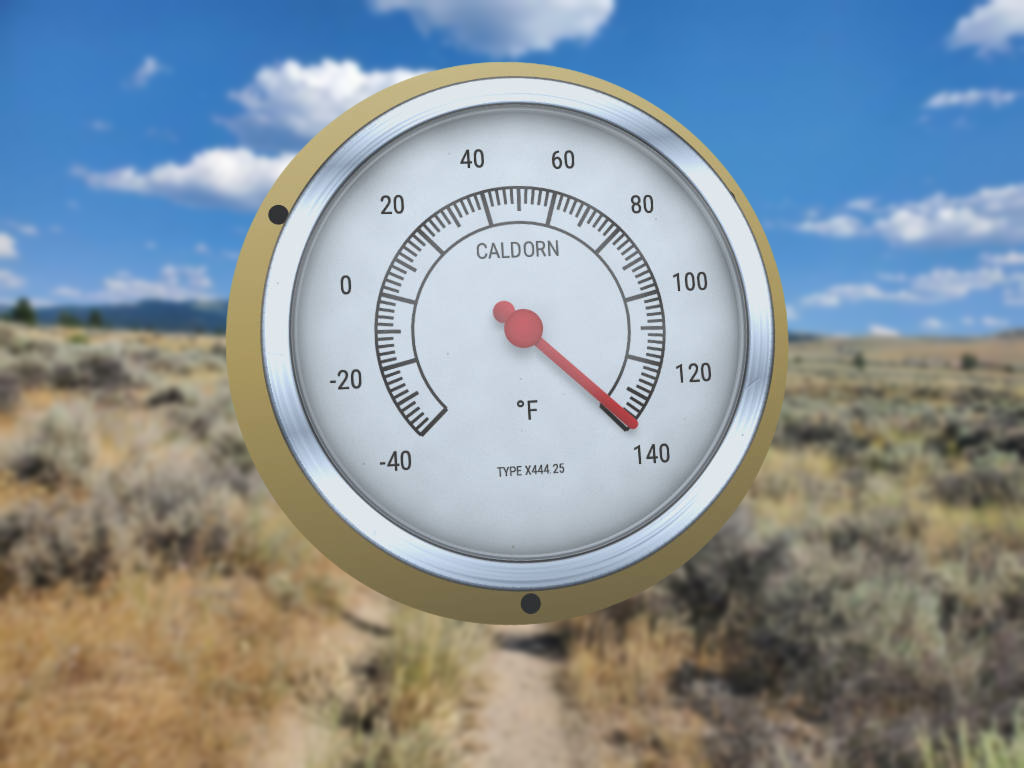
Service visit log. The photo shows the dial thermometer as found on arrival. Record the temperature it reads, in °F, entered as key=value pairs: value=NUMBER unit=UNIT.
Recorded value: value=138 unit=°F
